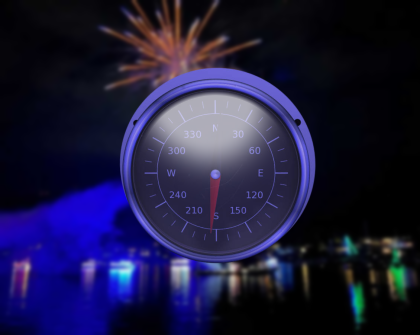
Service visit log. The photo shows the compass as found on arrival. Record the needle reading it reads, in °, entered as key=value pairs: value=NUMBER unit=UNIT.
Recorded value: value=185 unit=°
